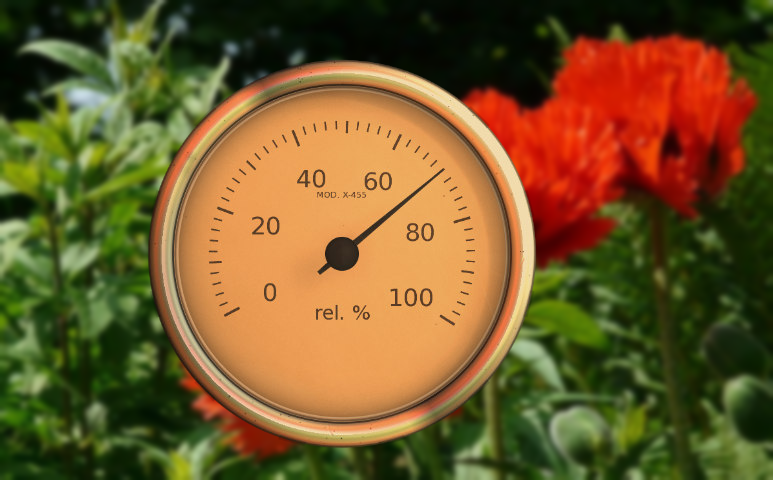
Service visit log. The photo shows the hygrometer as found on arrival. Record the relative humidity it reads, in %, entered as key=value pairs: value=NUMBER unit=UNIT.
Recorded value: value=70 unit=%
